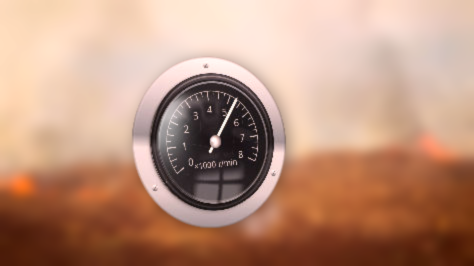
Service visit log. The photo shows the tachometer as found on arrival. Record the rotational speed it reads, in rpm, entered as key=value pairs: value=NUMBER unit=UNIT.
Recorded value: value=5250 unit=rpm
